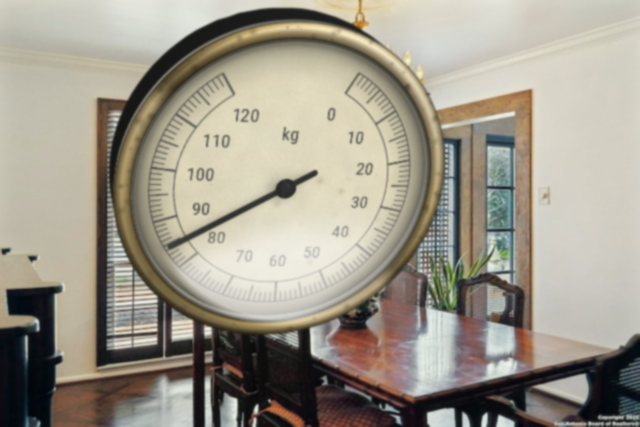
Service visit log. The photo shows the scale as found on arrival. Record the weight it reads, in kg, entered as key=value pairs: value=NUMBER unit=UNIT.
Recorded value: value=85 unit=kg
